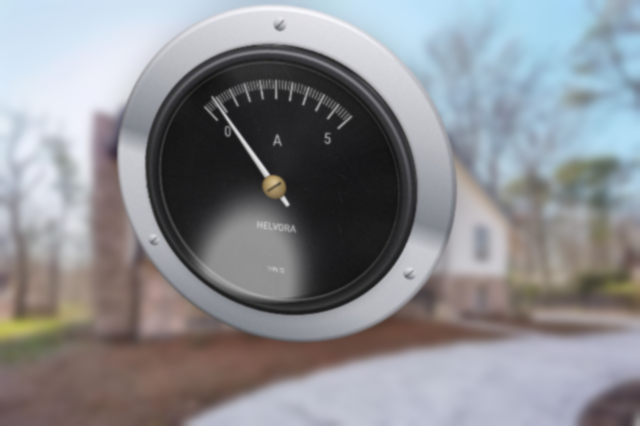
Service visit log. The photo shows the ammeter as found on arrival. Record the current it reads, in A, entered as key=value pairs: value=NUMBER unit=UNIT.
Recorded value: value=0.5 unit=A
